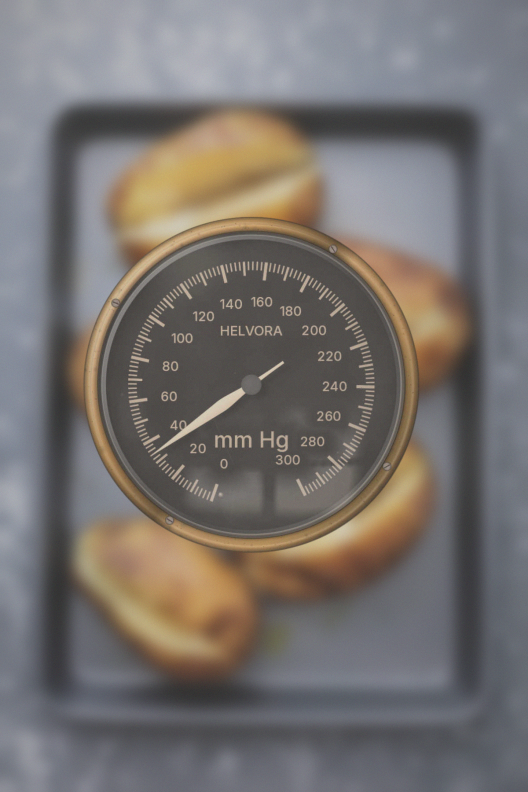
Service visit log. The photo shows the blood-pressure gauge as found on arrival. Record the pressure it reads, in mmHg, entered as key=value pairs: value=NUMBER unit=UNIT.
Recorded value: value=34 unit=mmHg
